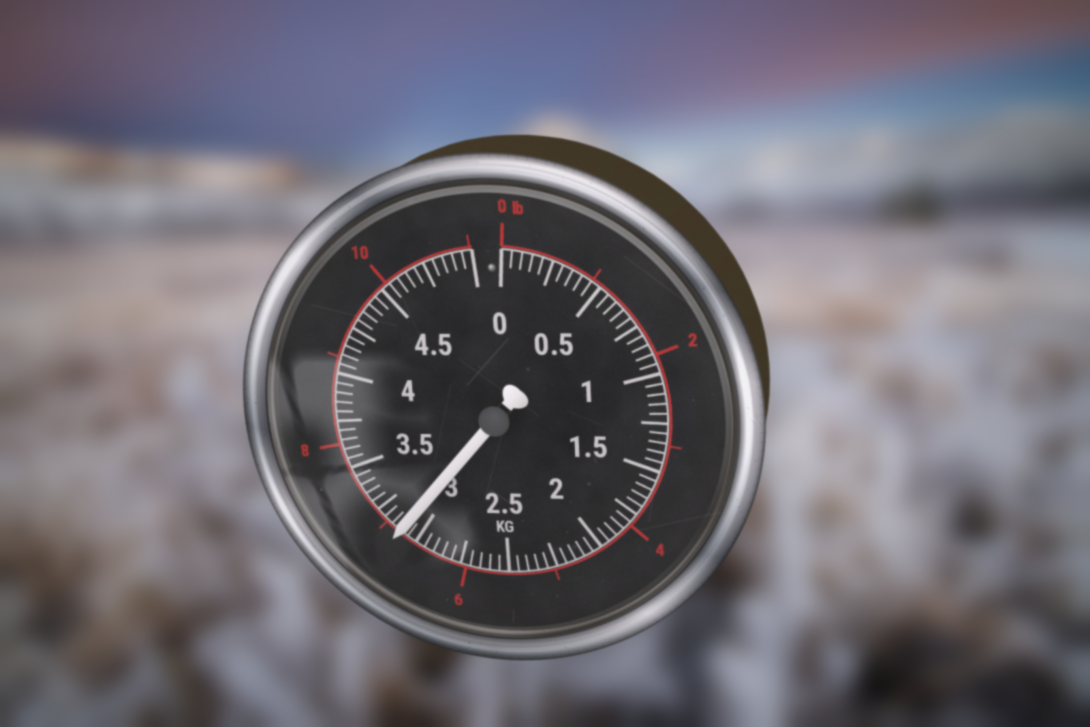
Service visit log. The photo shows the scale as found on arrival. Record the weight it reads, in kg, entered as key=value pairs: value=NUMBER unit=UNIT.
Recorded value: value=3.1 unit=kg
